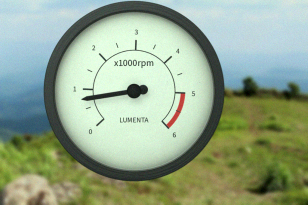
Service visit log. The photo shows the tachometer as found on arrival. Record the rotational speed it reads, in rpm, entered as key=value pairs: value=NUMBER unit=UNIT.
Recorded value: value=750 unit=rpm
